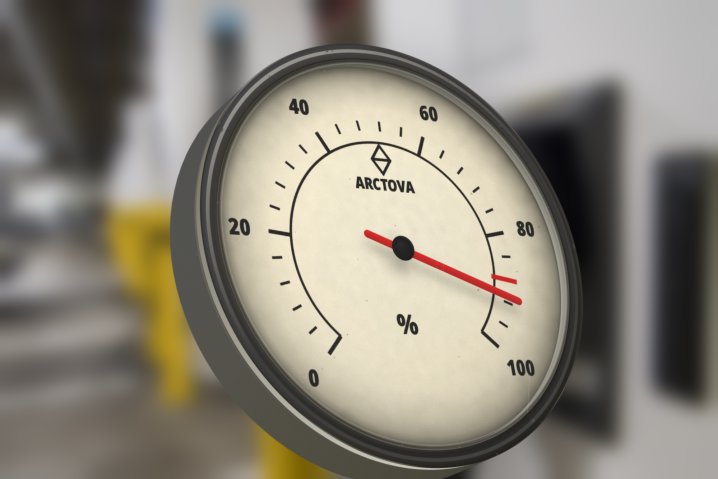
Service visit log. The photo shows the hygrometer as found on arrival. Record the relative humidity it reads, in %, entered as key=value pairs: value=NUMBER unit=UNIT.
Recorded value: value=92 unit=%
